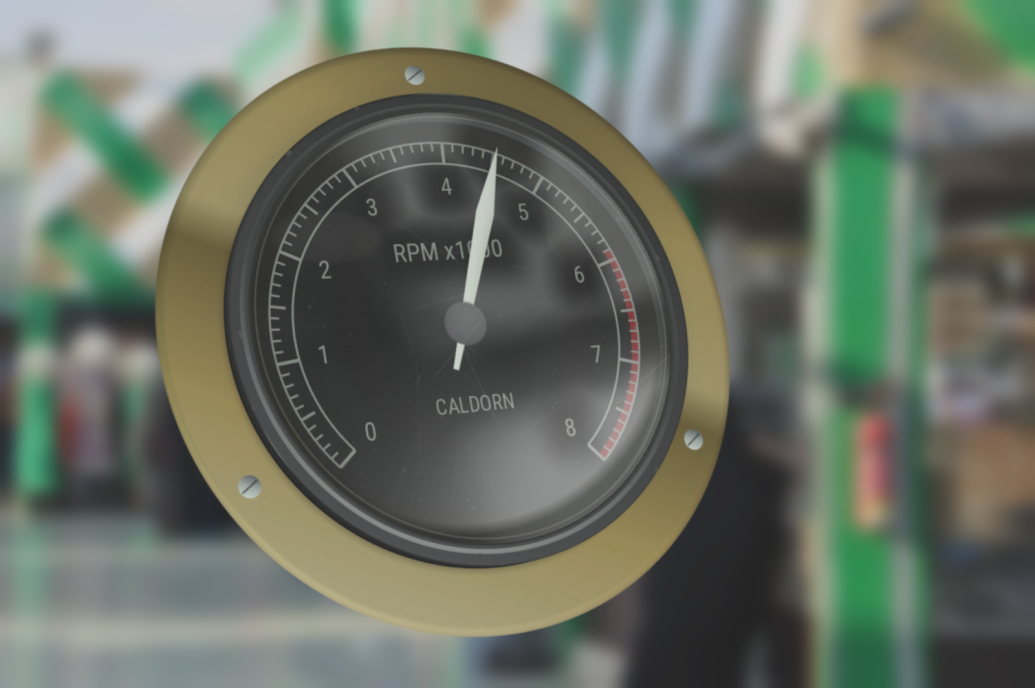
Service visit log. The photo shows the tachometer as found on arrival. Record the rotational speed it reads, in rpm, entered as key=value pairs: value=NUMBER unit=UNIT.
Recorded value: value=4500 unit=rpm
